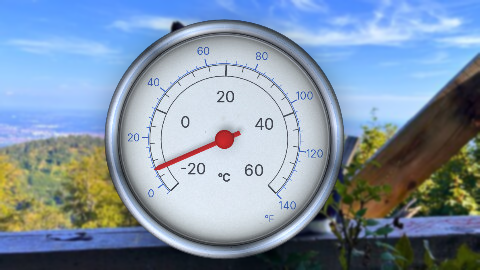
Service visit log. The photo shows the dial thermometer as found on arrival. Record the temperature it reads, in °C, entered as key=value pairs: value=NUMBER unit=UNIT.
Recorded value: value=-14 unit=°C
